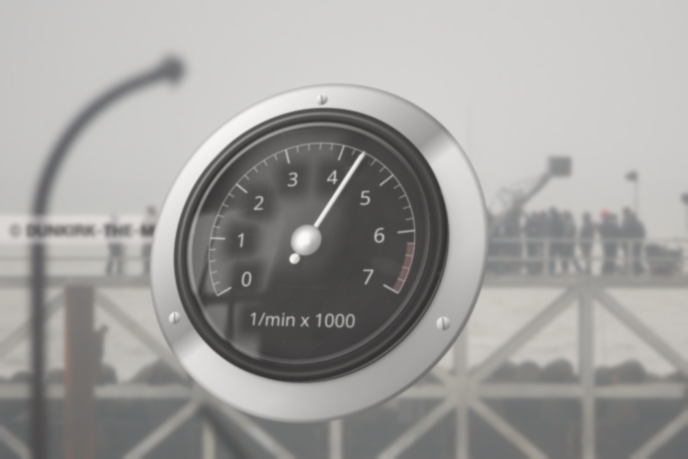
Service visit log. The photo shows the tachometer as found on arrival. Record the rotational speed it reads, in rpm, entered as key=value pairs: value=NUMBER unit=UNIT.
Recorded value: value=4400 unit=rpm
